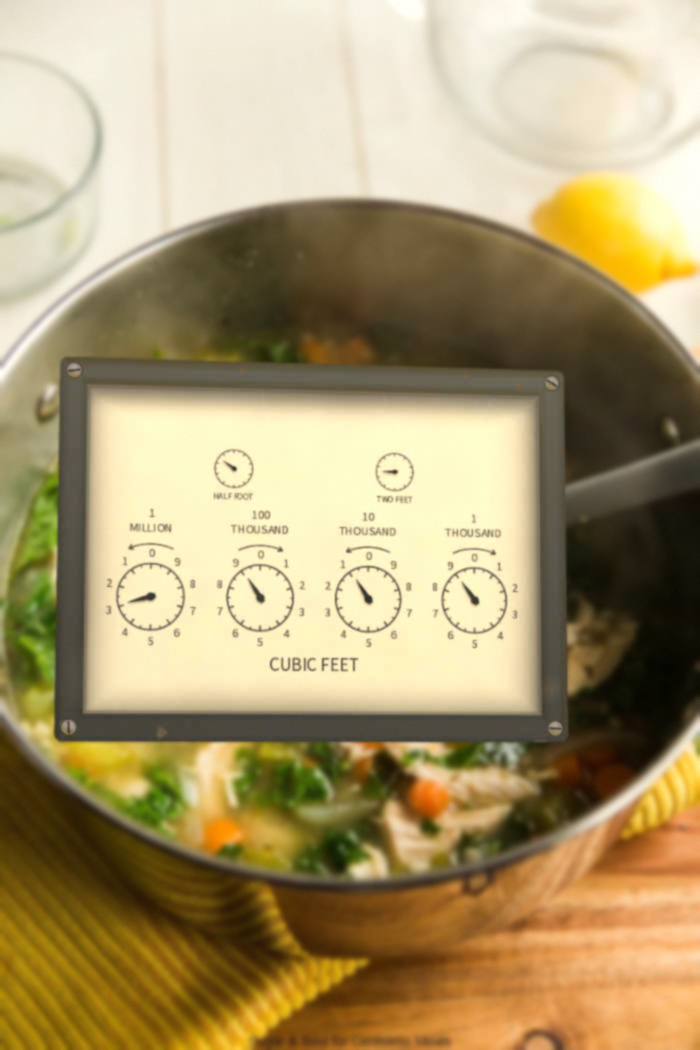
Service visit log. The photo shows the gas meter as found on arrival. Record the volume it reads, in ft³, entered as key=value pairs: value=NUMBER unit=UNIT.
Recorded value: value=290900 unit=ft³
